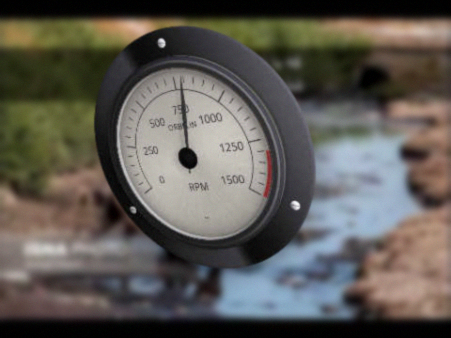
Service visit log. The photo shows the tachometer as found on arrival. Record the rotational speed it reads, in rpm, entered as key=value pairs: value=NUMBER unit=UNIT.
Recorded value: value=800 unit=rpm
